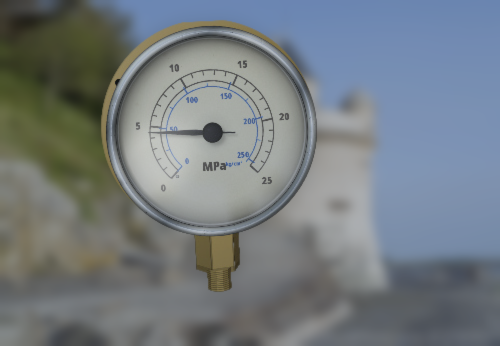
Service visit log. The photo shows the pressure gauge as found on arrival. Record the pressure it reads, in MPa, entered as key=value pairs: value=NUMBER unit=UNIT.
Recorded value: value=4.5 unit=MPa
